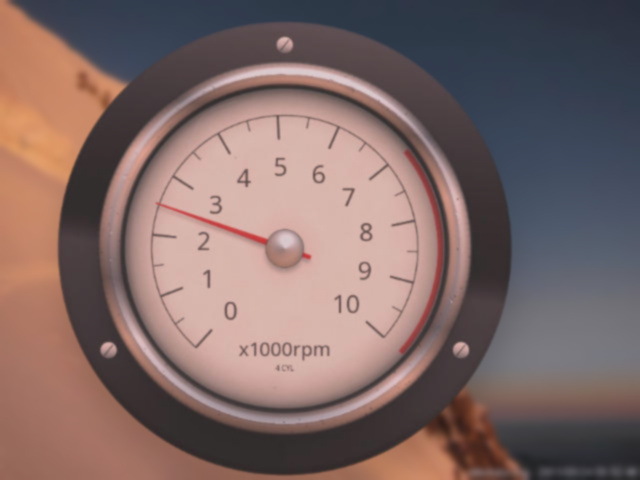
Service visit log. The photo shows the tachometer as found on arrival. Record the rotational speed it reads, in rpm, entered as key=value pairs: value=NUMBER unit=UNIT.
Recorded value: value=2500 unit=rpm
